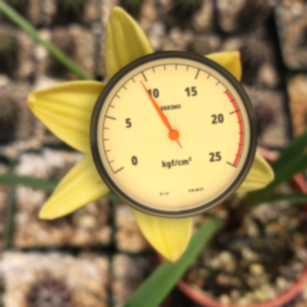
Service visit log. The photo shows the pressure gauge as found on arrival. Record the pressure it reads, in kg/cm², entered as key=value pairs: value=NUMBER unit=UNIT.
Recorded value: value=9.5 unit=kg/cm²
